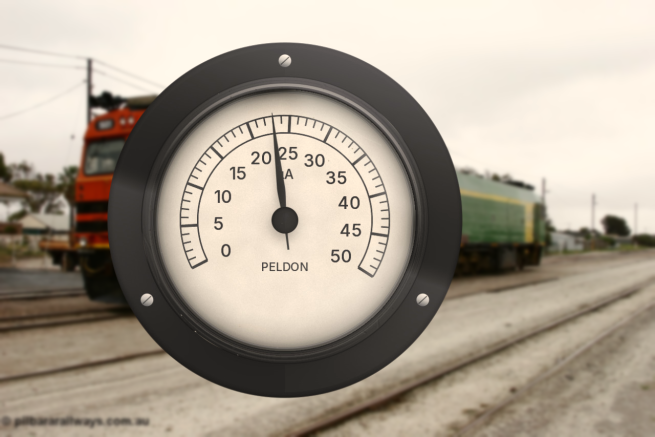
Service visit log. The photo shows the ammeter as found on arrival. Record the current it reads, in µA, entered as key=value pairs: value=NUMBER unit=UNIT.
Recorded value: value=23 unit=µA
